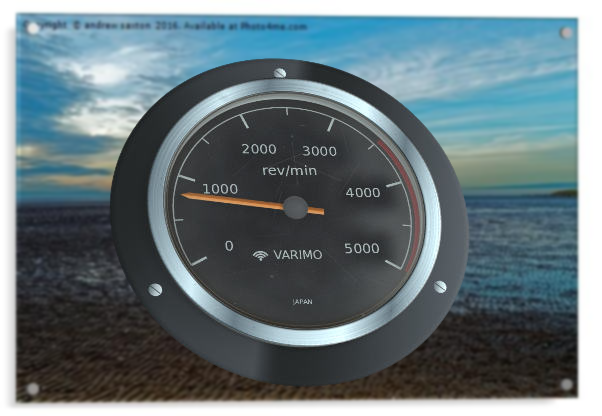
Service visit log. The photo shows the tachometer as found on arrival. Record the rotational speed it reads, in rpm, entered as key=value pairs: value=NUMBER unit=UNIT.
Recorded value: value=750 unit=rpm
